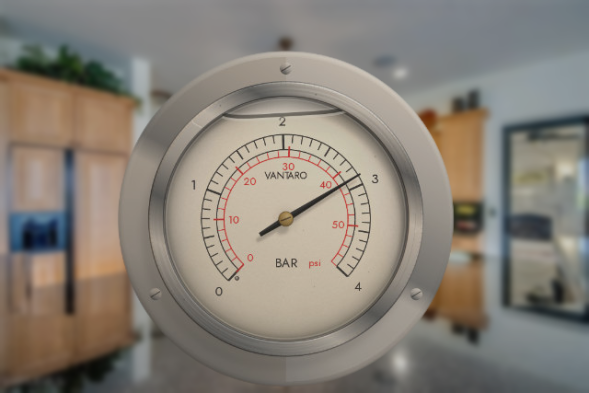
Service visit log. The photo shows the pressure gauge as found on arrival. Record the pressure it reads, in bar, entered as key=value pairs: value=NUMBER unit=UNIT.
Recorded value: value=2.9 unit=bar
